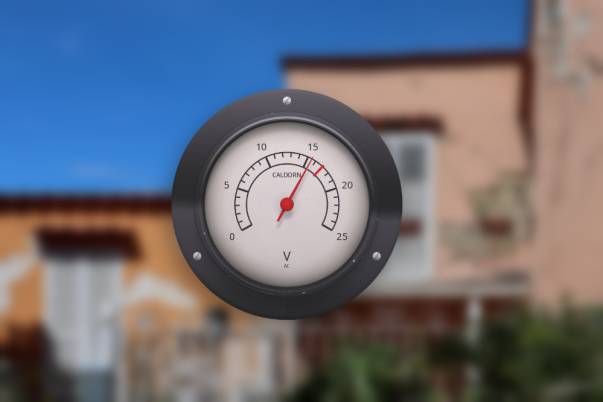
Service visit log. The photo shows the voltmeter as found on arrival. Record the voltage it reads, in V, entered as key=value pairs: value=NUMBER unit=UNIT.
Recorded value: value=15.5 unit=V
